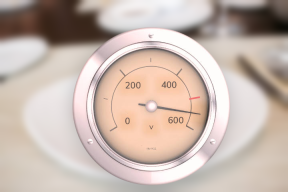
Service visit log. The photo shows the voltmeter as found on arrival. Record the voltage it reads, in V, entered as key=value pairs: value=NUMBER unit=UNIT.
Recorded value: value=550 unit=V
